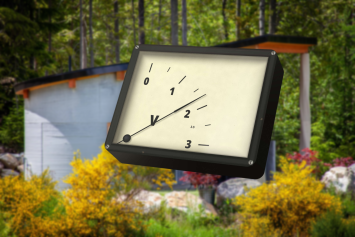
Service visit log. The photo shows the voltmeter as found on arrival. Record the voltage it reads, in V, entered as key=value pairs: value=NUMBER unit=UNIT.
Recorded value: value=1.75 unit=V
